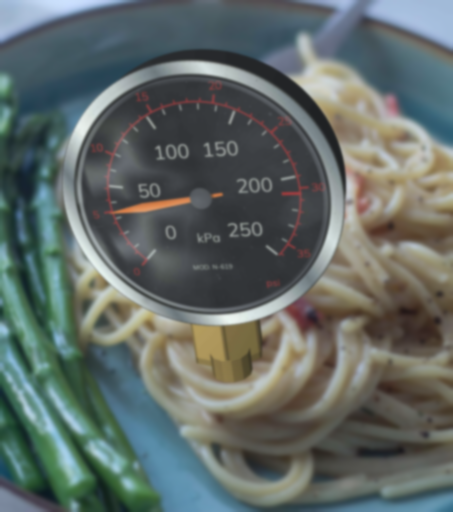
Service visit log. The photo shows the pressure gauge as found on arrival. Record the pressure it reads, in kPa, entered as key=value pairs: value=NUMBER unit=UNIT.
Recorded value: value=35 unit=kPa
